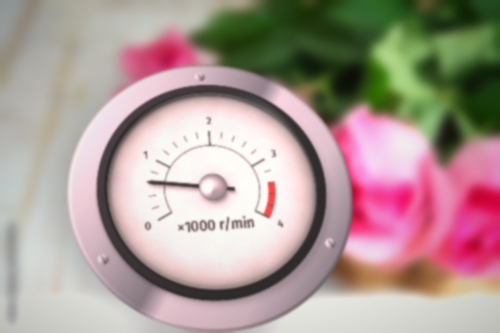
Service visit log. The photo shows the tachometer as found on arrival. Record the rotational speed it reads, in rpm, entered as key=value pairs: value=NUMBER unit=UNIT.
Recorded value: value=600 unit=rpm
